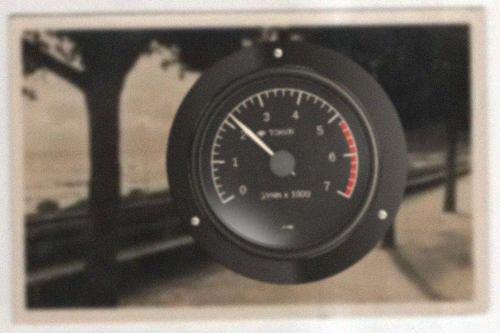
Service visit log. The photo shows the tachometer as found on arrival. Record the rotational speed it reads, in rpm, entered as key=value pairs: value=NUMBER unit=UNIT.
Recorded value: value=2200 unit=rpm
